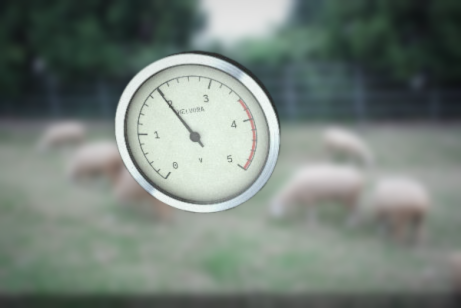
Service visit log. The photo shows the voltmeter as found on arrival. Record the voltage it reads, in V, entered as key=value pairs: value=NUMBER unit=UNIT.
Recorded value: value=2 unit=V
